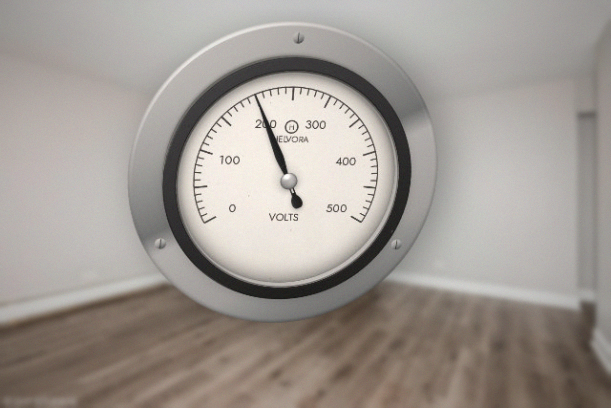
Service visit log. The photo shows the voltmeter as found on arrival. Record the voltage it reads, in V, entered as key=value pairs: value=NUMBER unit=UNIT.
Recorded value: value=200 unit=V
